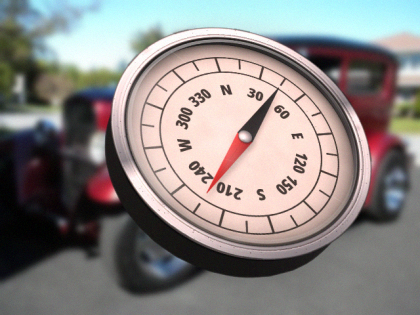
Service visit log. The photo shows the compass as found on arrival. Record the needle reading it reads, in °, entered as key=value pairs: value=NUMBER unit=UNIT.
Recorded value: value=225 unit=°
